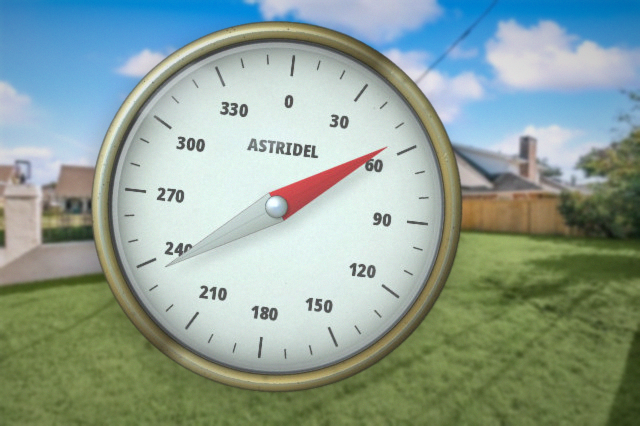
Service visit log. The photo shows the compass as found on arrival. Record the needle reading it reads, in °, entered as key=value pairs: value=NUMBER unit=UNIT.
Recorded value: value=55 unit=°
